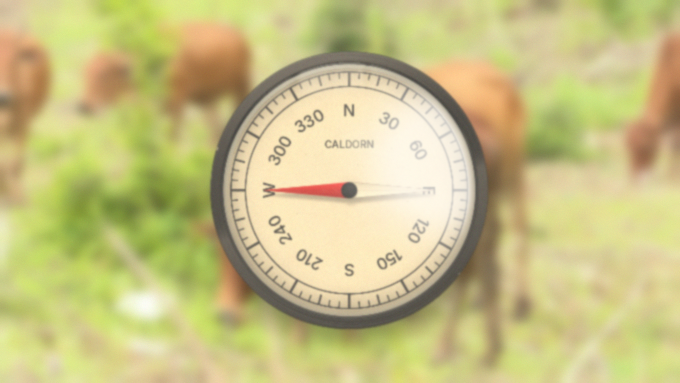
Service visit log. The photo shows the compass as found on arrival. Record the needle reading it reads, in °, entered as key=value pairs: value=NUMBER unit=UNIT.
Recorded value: value=270 unit=°
